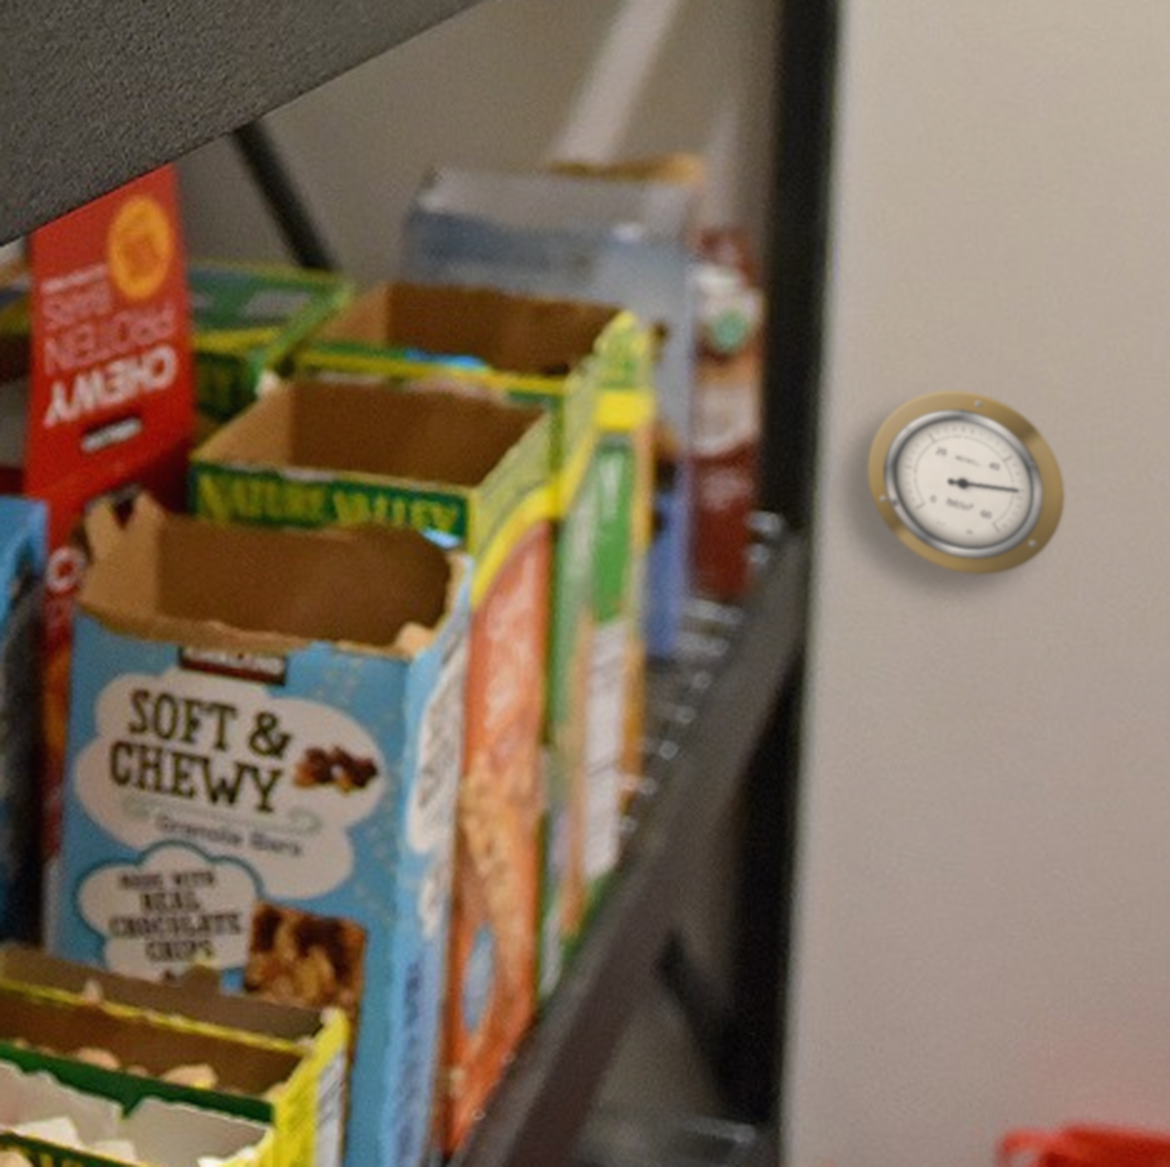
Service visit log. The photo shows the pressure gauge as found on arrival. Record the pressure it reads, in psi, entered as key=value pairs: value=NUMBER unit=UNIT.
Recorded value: value=48 unit=psi
